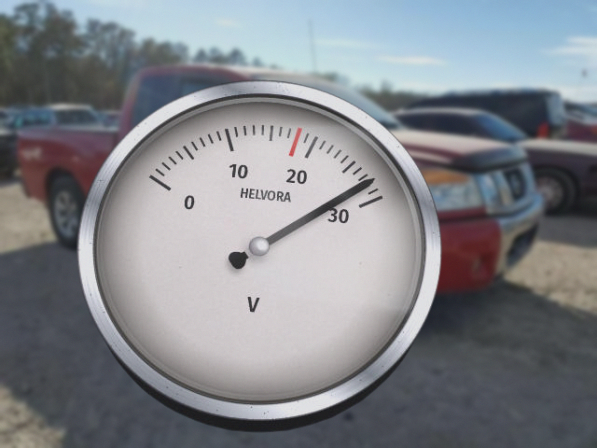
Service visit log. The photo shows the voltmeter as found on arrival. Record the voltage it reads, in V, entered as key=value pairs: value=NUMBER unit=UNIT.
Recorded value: value=28 unit=V
